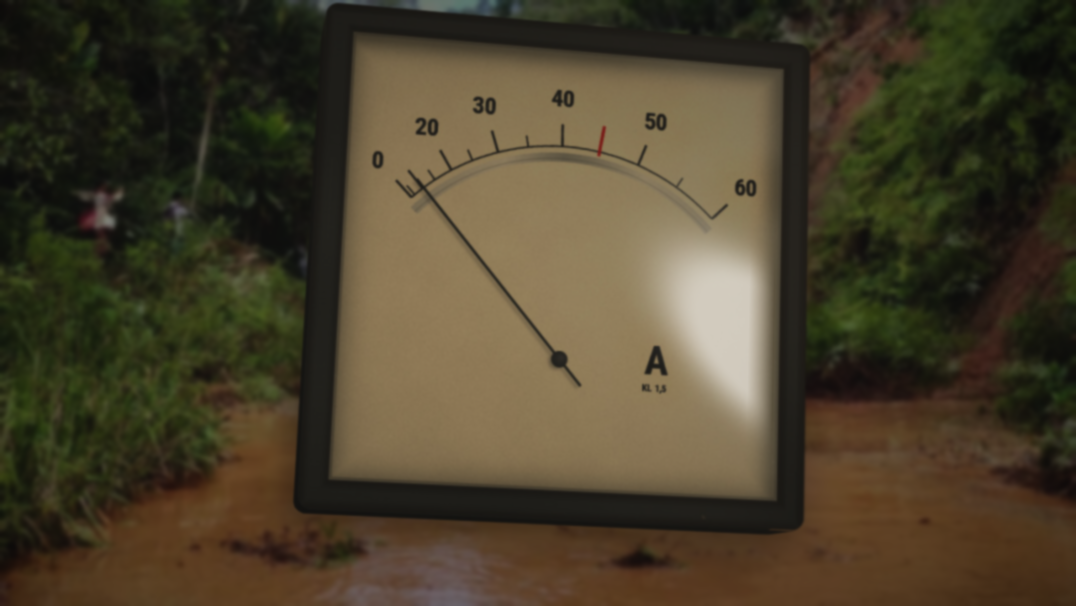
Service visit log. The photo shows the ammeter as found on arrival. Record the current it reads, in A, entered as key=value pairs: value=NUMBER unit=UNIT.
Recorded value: value=10 unit=A
